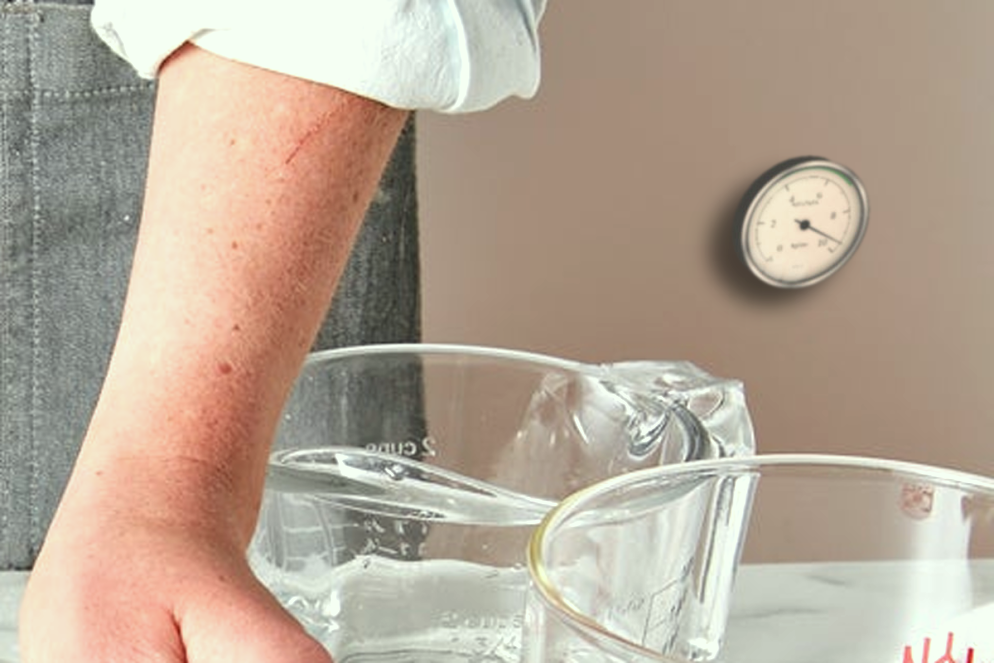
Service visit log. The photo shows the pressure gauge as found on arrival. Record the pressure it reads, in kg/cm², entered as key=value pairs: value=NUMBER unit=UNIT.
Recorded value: value=9.5 unit=kg/cm²
